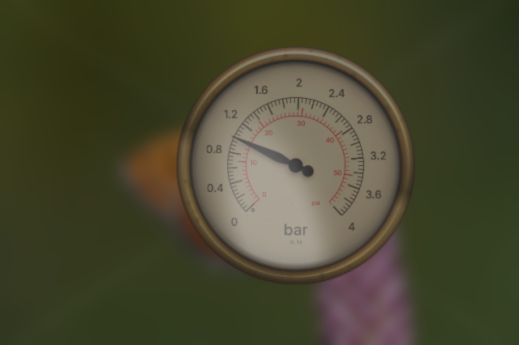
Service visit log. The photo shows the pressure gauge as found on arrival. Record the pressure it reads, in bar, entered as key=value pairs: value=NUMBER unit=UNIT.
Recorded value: value=1 unit=bar
